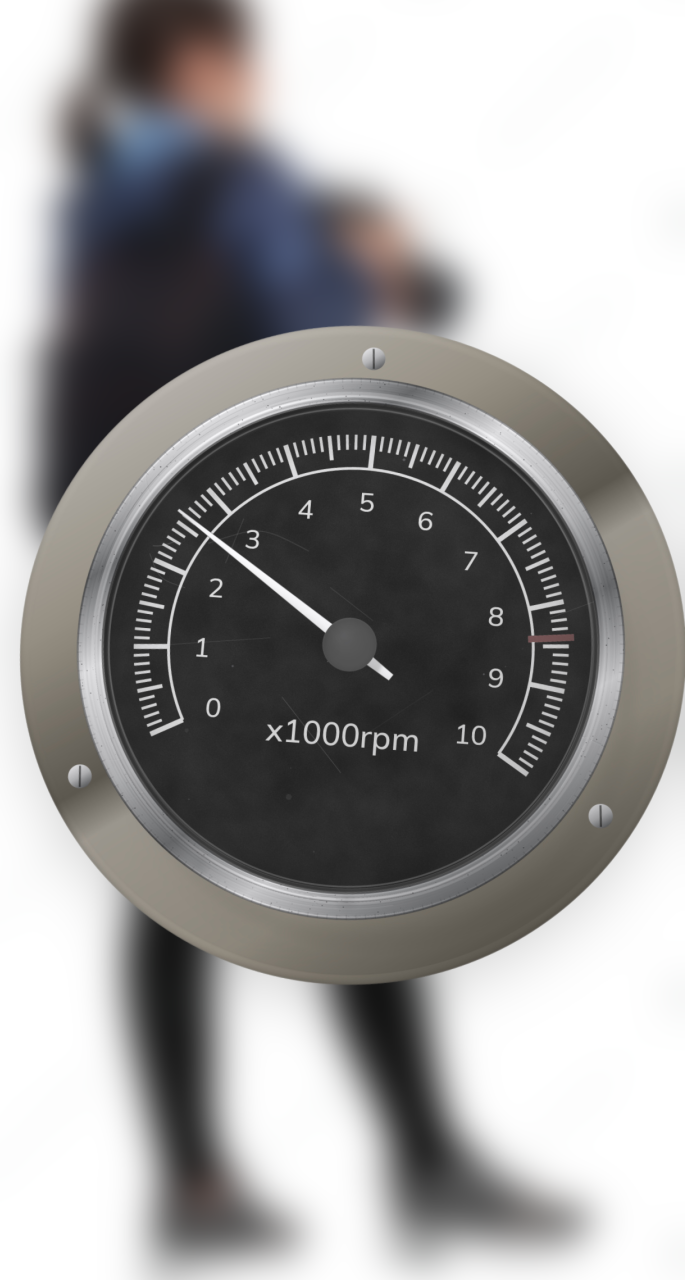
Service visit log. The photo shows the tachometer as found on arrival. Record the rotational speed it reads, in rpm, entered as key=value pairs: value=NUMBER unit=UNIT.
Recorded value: value=2600 unit=rpm
